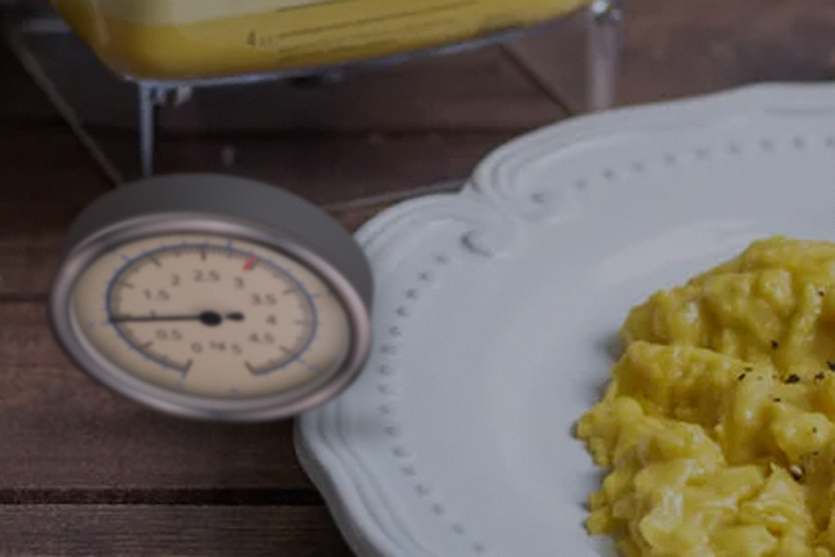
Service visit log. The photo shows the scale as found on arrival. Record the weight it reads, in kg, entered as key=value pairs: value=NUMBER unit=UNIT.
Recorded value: value=1 unit=kg
